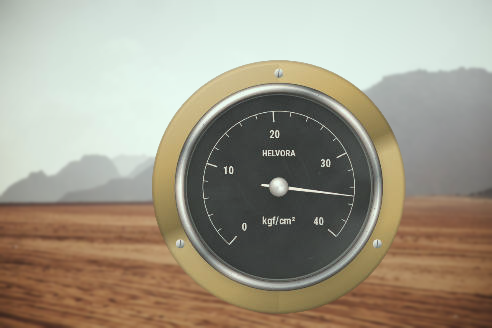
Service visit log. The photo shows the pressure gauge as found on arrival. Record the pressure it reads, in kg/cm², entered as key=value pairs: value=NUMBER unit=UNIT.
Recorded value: value=35 unit=kg/cm²
